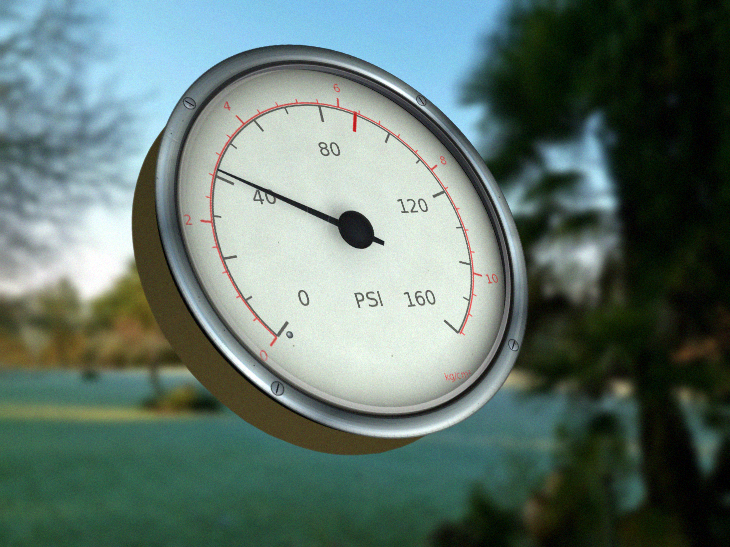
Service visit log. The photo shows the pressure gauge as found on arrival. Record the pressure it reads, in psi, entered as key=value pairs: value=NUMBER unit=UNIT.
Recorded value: value=40 unit=psi
